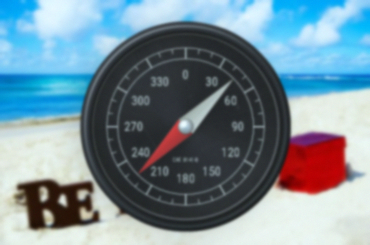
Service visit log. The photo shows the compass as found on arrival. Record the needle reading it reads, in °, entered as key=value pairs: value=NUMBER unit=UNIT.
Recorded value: value=225 unit=°
